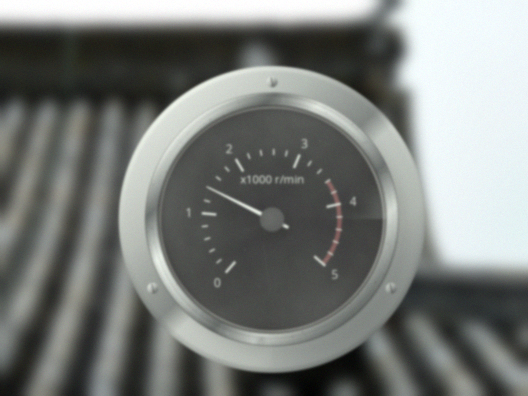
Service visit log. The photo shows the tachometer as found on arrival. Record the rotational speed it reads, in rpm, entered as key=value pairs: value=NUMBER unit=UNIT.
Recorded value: value=1400 unit=rpm
